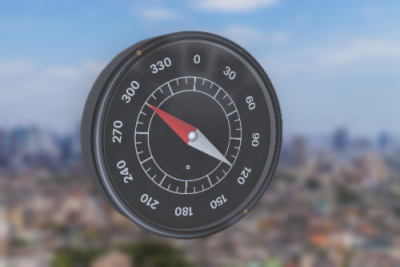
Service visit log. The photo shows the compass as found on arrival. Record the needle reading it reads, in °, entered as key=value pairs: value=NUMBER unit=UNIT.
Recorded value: value=300 unit=°
